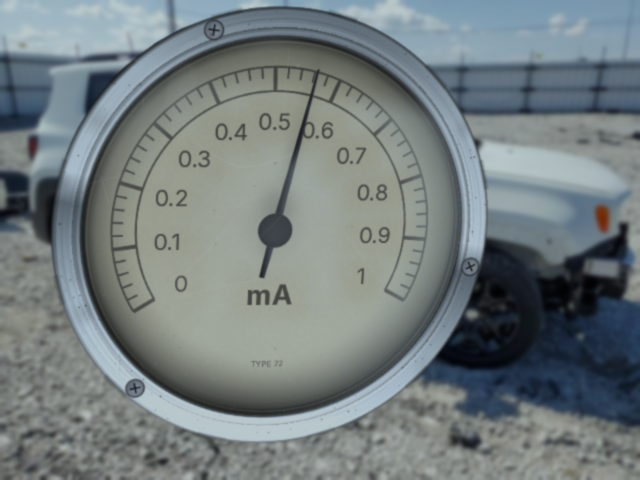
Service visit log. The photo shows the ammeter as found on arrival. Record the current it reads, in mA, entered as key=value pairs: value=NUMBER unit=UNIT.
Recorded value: value=0.56 unit=mA
